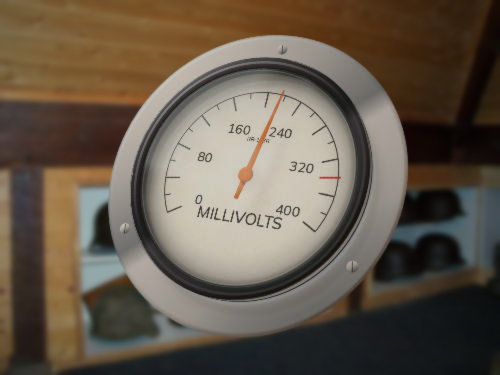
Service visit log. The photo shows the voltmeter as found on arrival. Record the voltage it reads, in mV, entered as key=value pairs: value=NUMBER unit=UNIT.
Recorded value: value=220 unit=mV
